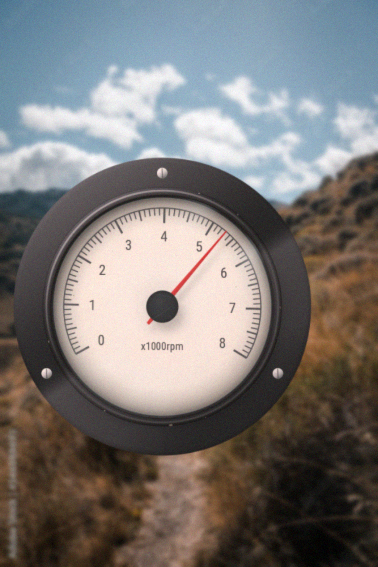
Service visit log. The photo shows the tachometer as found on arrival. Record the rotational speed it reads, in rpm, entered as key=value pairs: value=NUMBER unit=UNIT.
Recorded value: value=5300 unit=rpm
